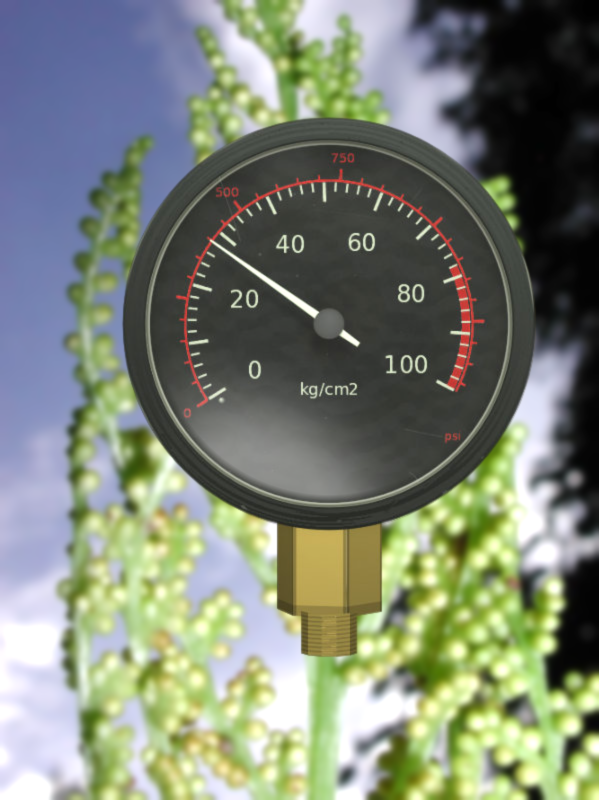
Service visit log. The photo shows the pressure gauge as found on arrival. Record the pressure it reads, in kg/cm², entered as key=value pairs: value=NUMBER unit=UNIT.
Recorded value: value=28 unit=kg/cm²
